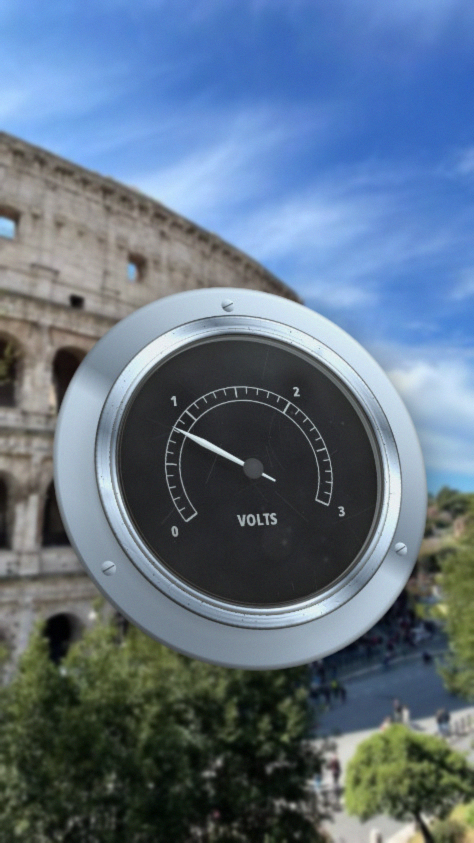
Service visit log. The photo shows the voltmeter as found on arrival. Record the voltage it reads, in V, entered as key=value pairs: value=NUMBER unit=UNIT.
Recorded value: value=0.8 unit=V
